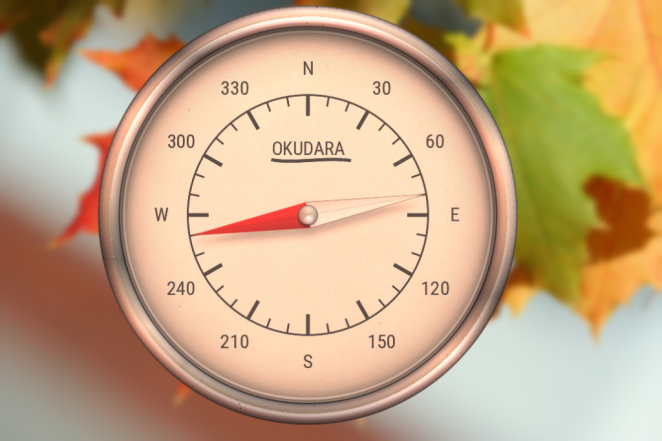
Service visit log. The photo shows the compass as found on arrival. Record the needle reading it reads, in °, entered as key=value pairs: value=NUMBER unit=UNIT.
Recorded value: value=260 unit=°
